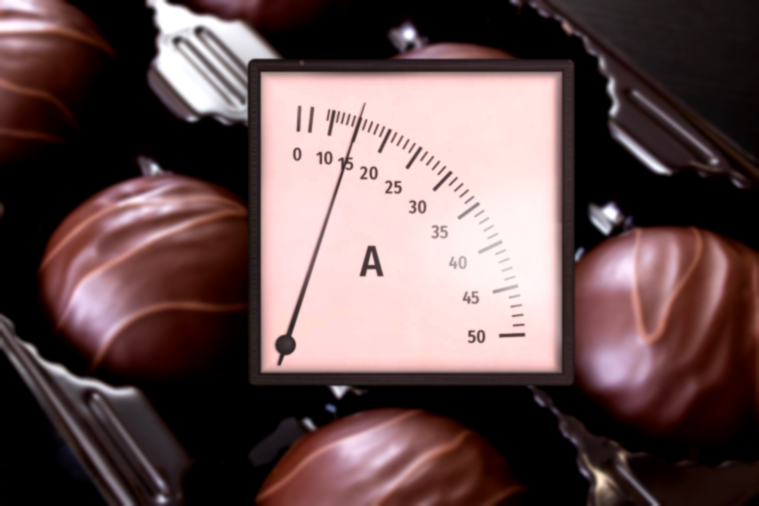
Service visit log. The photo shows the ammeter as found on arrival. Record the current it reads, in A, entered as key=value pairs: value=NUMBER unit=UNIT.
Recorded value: value=15 unit=A
